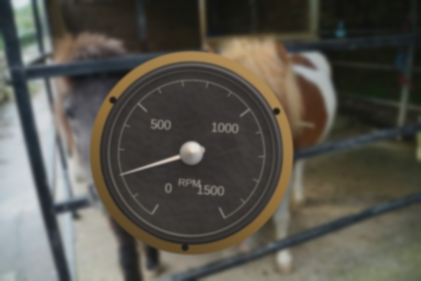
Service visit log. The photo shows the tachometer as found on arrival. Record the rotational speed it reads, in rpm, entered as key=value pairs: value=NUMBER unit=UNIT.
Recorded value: value=200 unit=rpm
